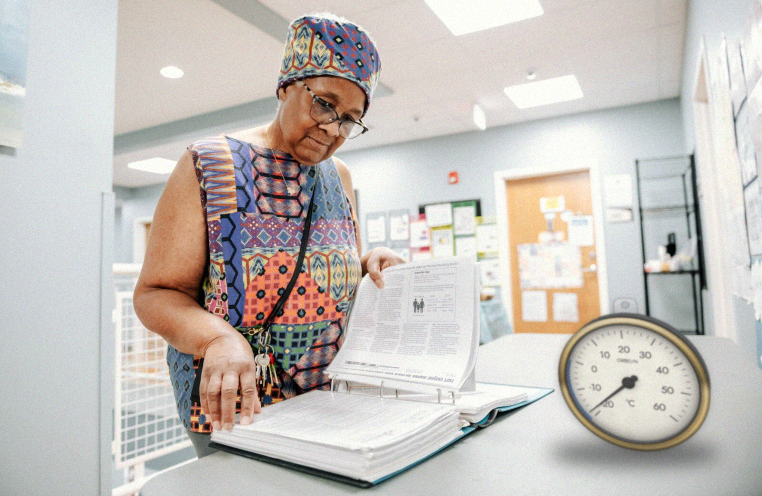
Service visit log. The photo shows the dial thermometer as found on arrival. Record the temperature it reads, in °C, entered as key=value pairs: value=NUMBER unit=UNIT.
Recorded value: value=-18 unit=°C
